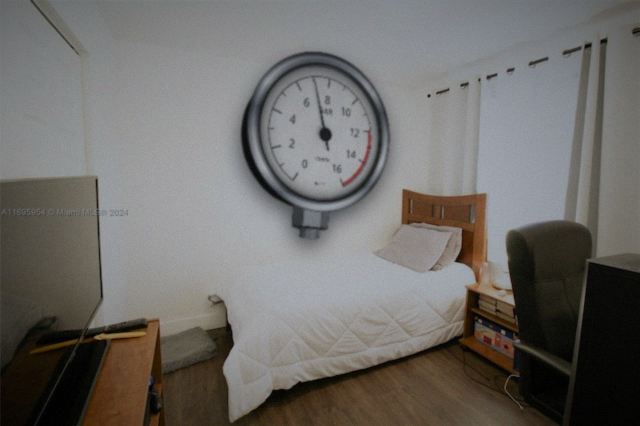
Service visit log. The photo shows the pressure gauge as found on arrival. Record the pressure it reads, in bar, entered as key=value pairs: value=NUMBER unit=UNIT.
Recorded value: value=7 unit=bar
